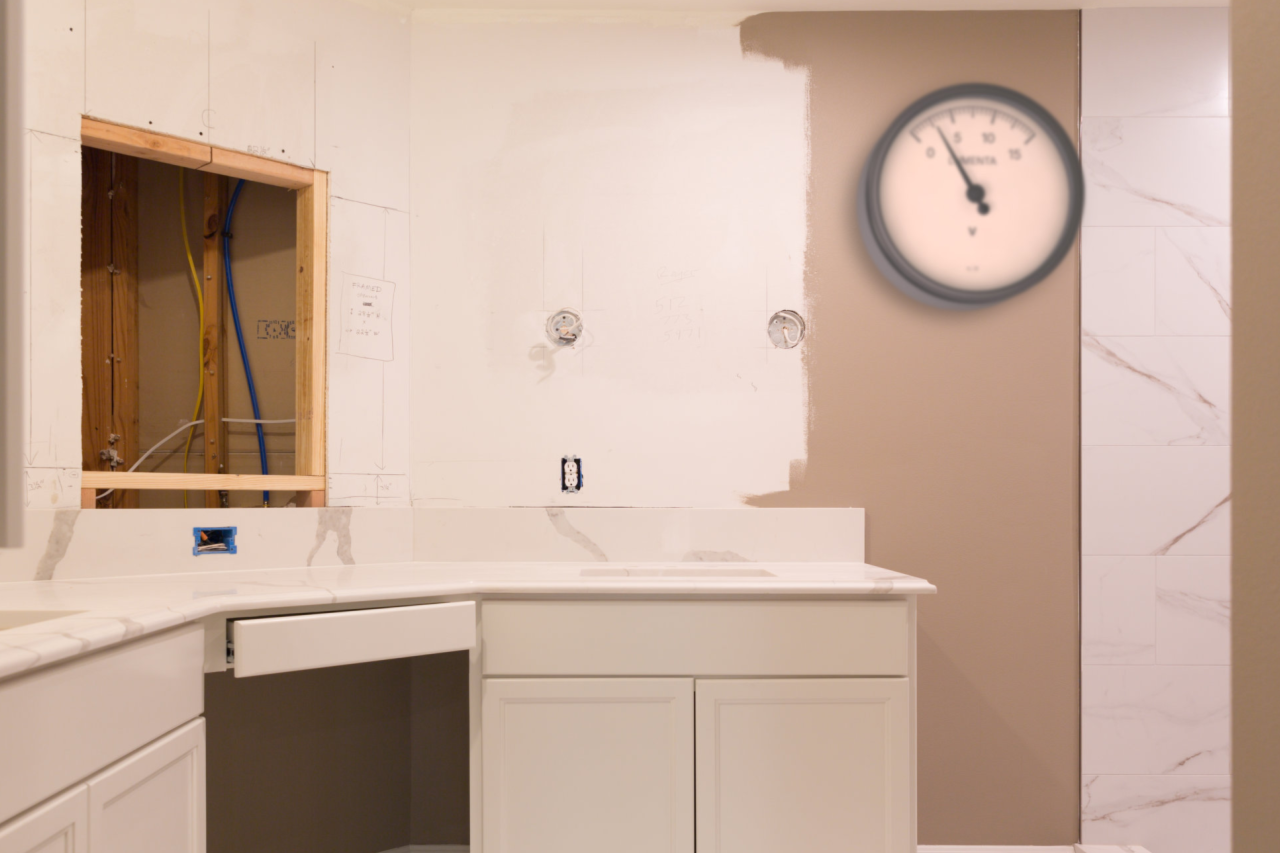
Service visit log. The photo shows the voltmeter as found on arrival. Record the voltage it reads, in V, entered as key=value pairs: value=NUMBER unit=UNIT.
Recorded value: value=2.5 unit=V
